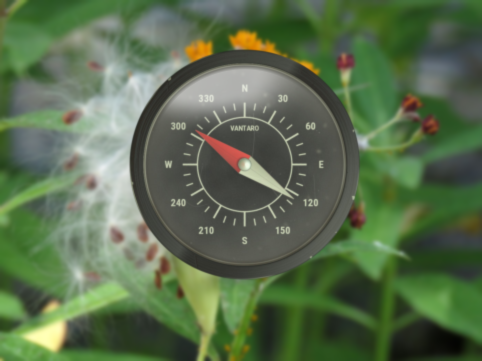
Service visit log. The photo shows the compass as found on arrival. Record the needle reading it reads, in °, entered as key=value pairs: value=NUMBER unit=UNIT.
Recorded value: value=305 unit=°
